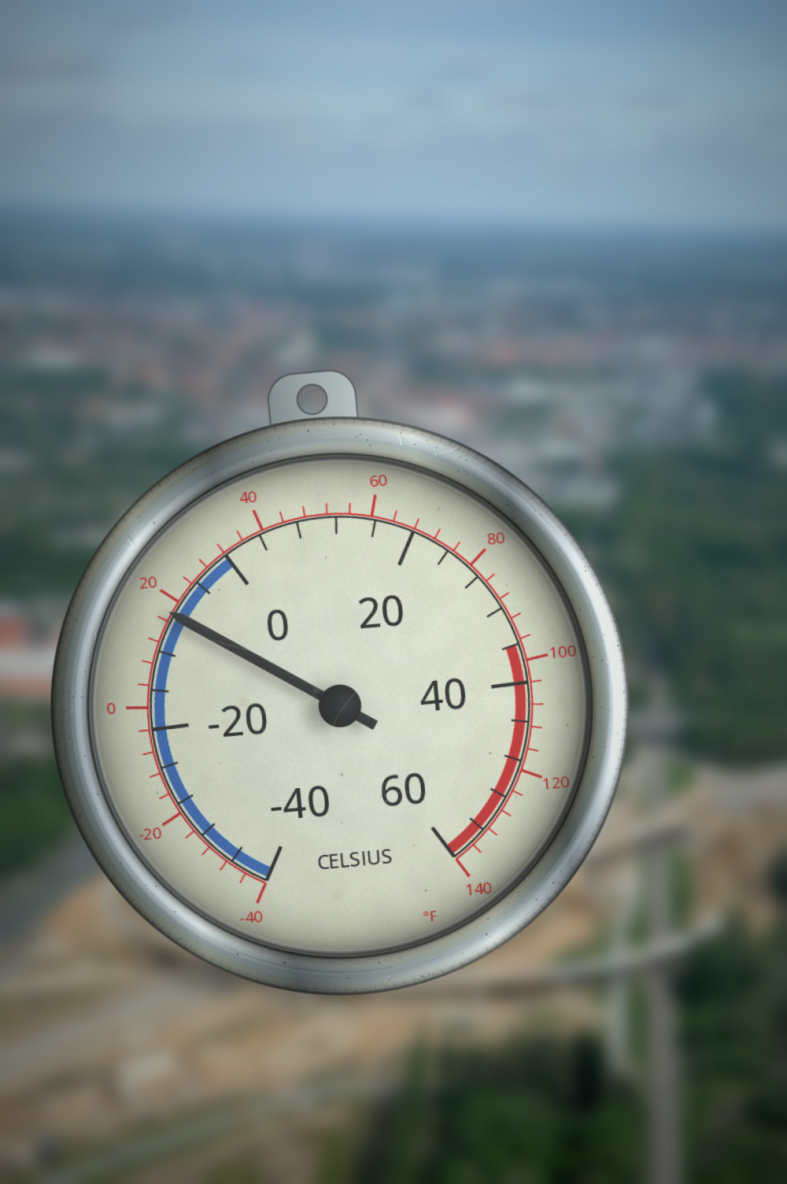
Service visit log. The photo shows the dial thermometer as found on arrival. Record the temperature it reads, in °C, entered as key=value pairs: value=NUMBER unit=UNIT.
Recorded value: value=-8 unit=°C
